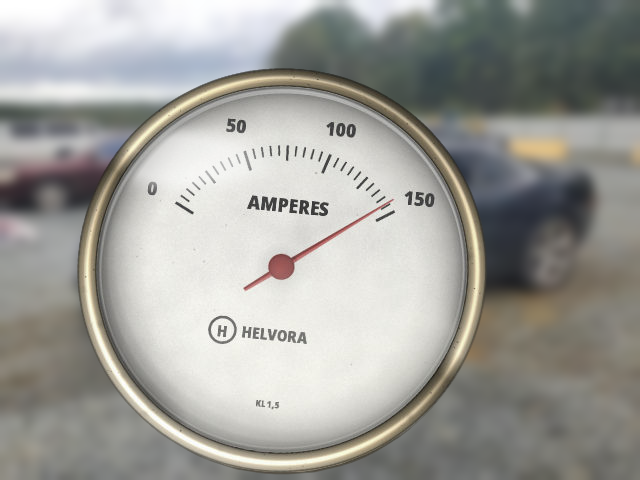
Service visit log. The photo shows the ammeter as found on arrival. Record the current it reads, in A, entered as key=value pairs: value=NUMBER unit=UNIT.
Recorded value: value=145 unit=A
